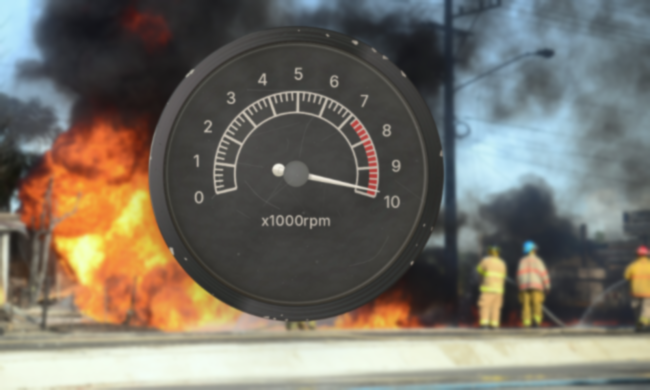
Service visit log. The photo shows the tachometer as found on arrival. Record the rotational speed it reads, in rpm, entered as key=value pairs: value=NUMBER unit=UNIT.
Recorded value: value=9800 unit=rpm
